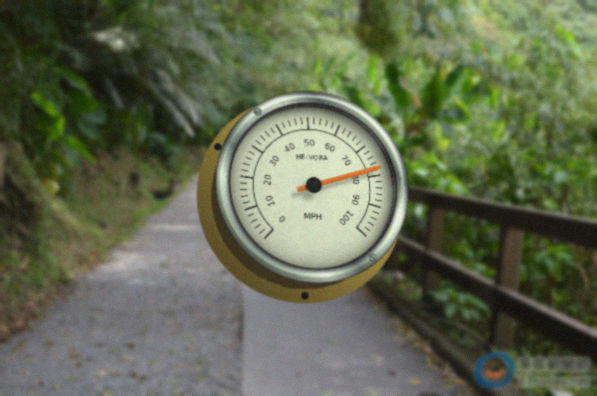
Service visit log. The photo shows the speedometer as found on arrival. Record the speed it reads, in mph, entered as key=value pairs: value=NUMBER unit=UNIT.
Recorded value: value=78 unit=mph
